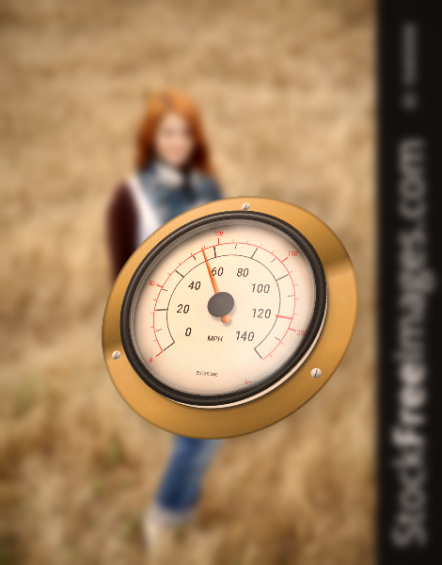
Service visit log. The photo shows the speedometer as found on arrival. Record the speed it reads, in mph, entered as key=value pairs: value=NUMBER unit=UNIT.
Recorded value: value=55 unit=mph
